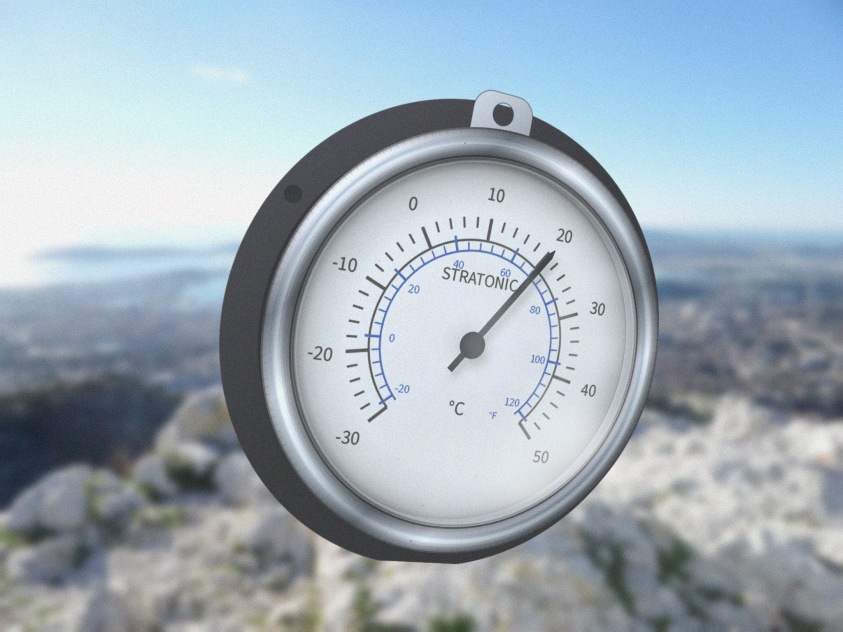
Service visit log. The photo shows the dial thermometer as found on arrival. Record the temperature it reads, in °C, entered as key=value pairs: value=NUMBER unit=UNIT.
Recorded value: value=20 unit=°C
